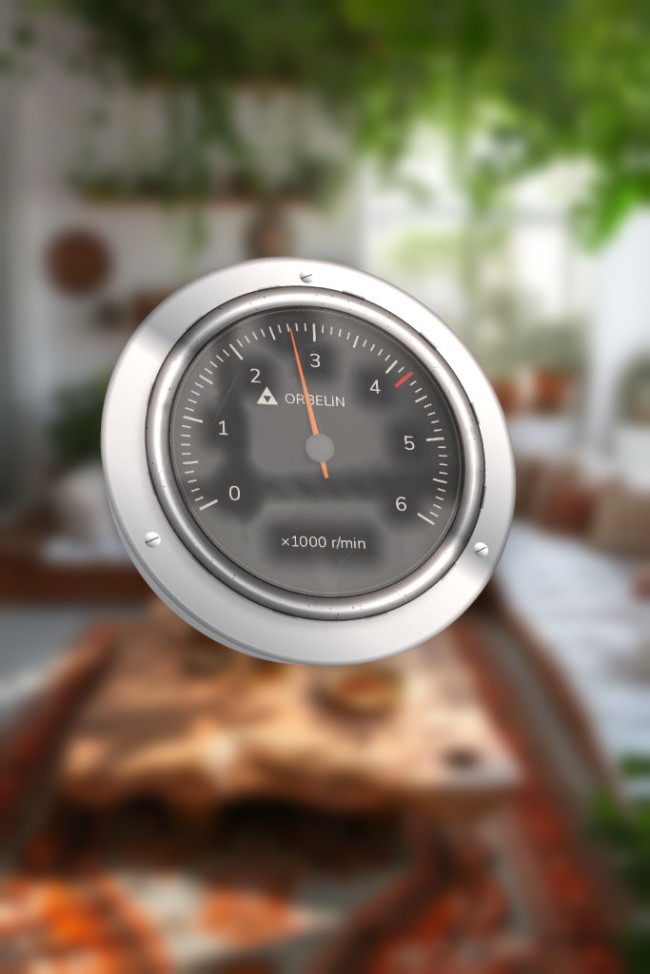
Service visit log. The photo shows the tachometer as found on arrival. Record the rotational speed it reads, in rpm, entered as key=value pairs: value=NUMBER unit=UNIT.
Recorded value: value=2700 unit=rpm
